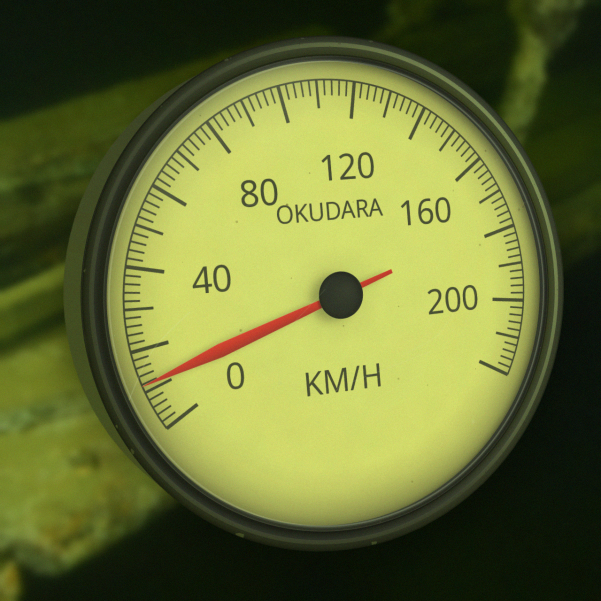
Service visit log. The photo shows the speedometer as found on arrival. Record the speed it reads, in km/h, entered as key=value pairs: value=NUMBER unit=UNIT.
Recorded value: value=12 unit=km/h
